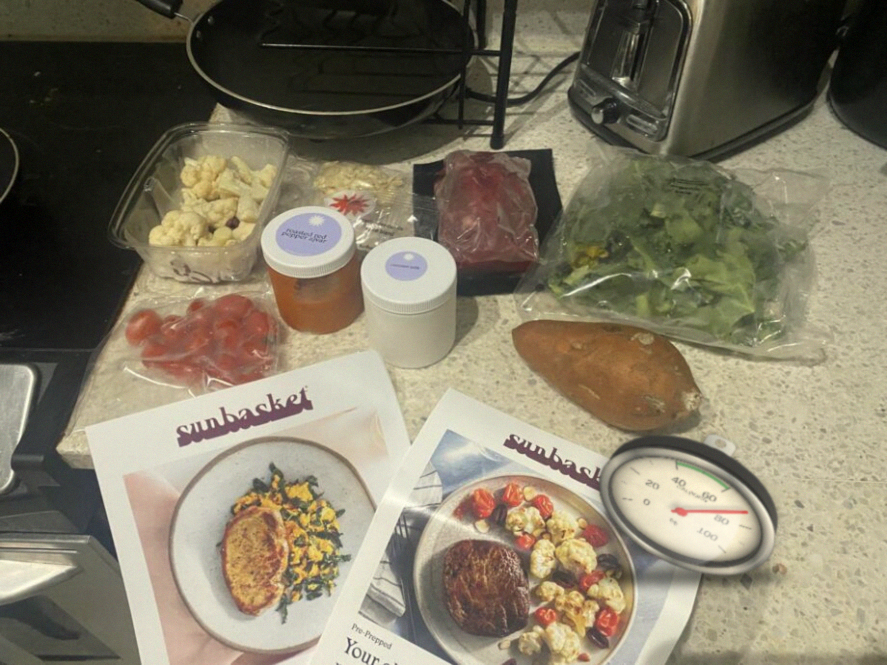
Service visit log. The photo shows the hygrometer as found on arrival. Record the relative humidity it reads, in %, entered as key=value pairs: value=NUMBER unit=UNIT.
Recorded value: value=70 unit=%
